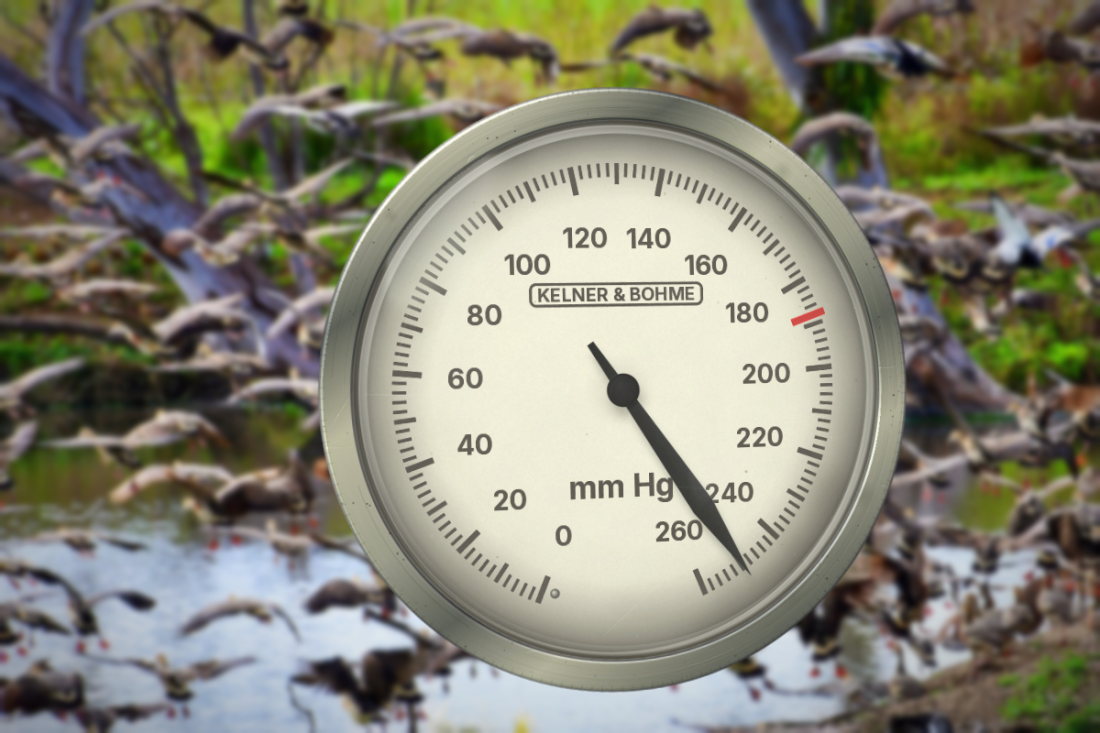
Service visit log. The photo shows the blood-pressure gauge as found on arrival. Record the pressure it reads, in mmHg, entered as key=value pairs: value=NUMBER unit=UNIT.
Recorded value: value=250 unit=mmHg
